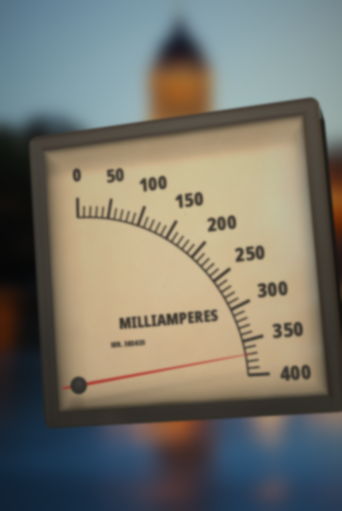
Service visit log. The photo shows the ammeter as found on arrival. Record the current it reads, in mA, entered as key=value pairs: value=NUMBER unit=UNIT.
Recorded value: value=370 unit=mA
